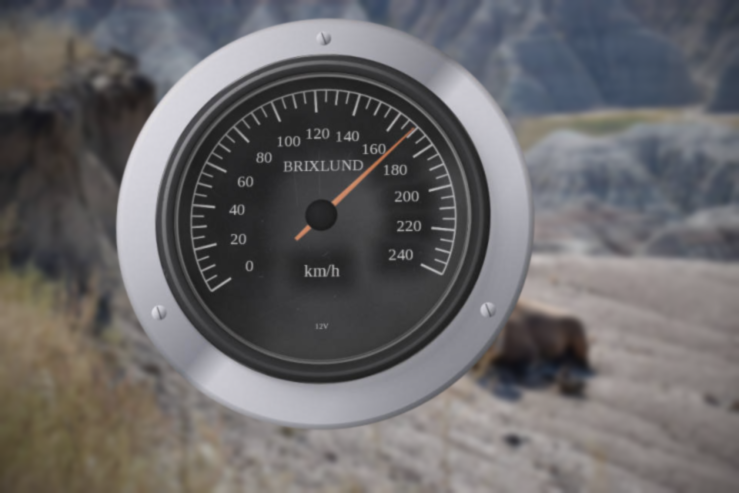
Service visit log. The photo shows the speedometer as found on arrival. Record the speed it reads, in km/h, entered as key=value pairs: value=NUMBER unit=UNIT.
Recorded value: value=170 unit=km/h
